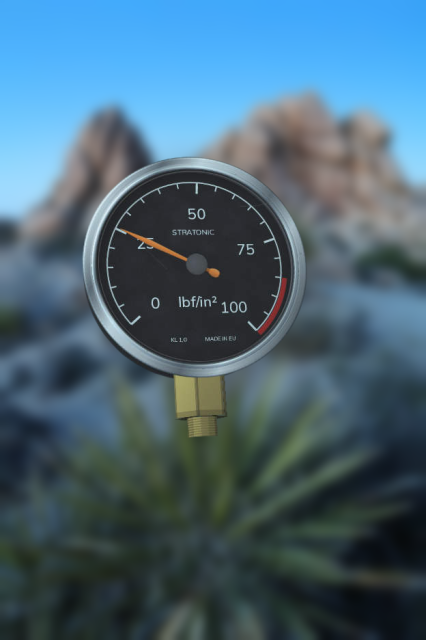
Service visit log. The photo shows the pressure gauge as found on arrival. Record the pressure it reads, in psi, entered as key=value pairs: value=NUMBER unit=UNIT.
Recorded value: value=25 unit=psi
